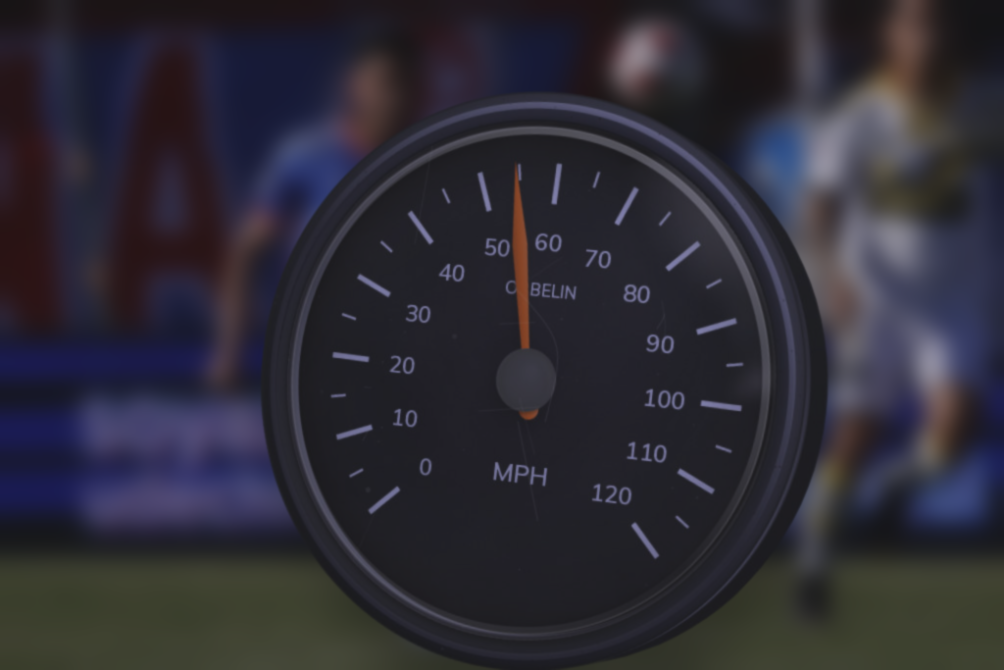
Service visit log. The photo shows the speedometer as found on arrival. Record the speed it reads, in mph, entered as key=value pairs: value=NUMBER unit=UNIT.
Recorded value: value=55 unit=mph
